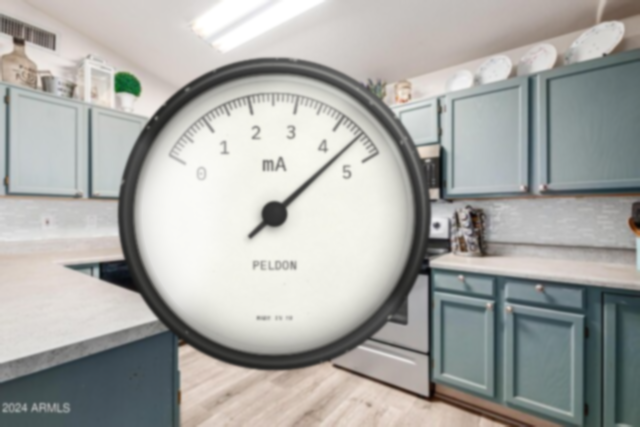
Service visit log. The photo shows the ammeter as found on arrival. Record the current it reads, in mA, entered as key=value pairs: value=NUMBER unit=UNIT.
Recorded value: value=4.5 unit=mA
